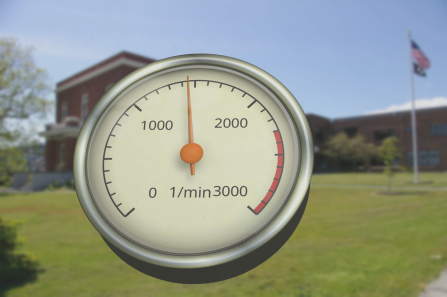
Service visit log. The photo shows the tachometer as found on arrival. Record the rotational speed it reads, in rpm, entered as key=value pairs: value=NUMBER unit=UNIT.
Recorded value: value=1450 unit=rpm
